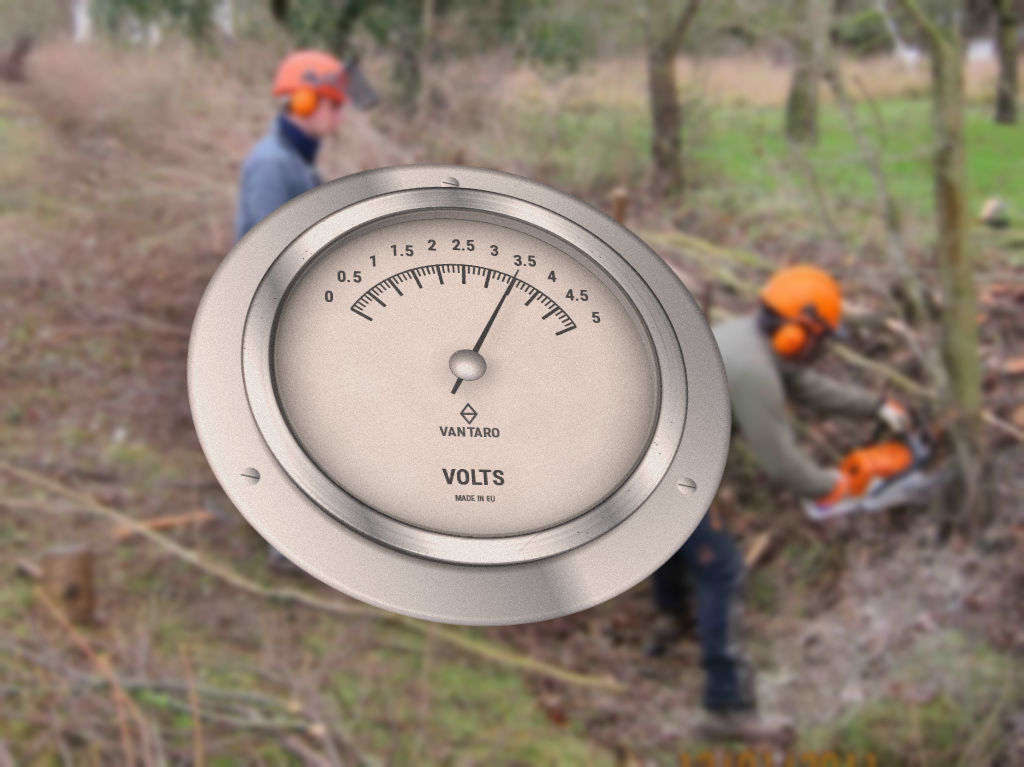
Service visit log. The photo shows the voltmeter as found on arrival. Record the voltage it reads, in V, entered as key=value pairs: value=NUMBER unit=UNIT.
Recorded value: value=3.5 unit=V
